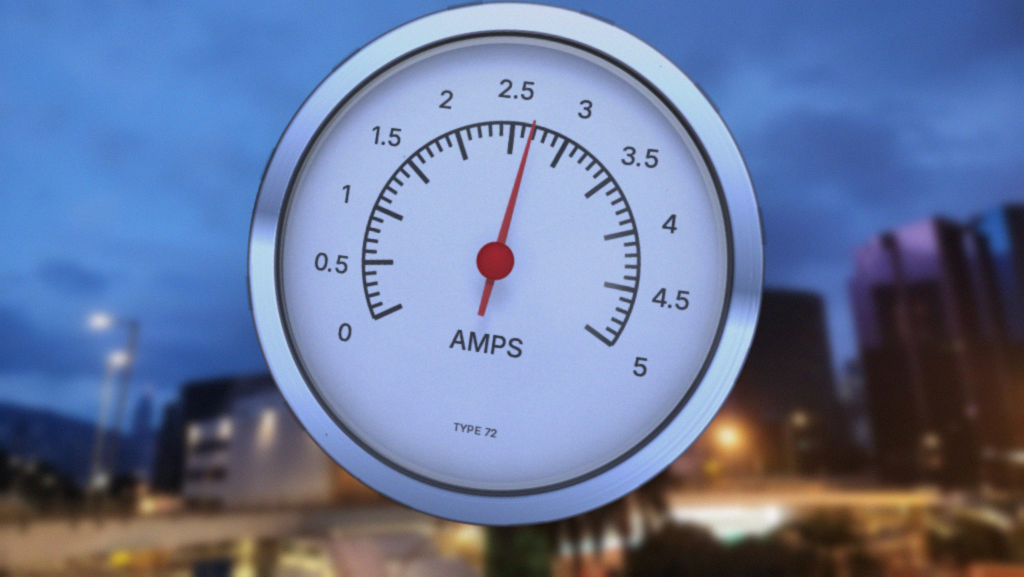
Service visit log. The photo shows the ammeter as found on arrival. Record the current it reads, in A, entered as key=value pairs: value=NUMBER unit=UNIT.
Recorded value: value=2.7 unit=A
